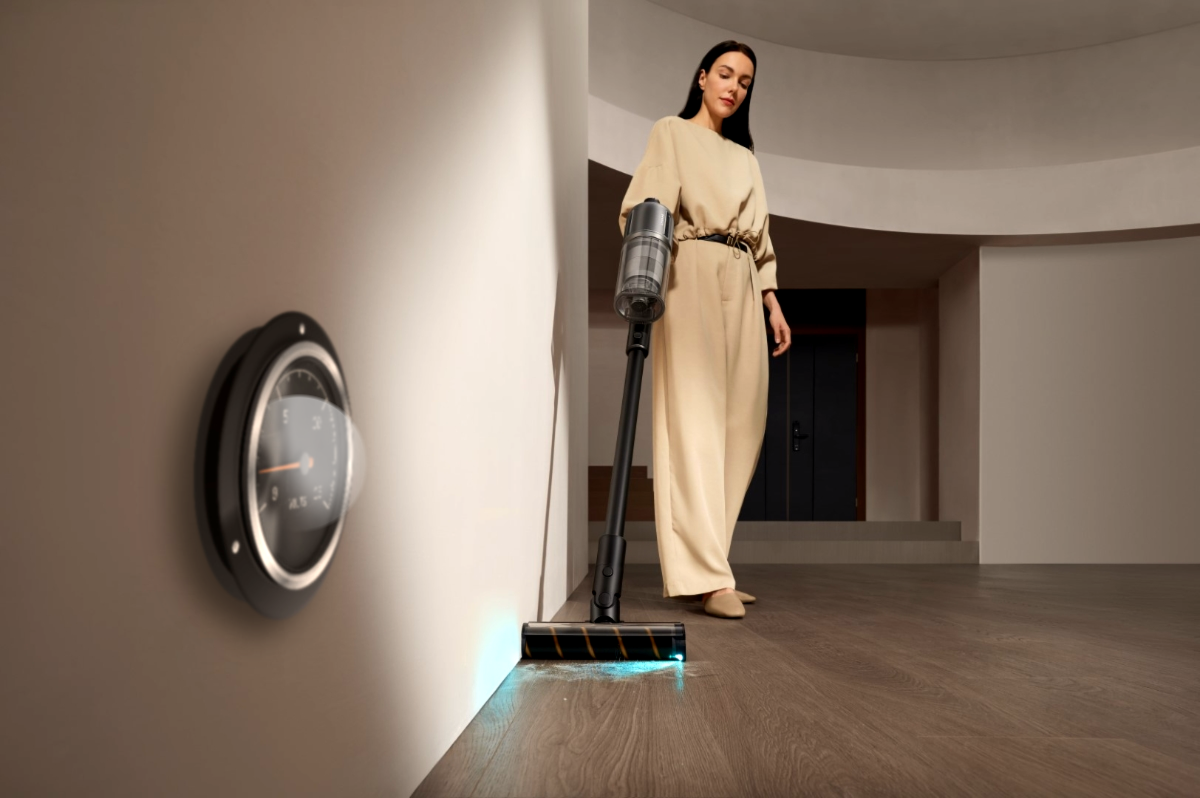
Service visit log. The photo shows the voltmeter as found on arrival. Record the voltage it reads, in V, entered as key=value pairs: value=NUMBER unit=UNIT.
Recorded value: value=1.5 unit=V
